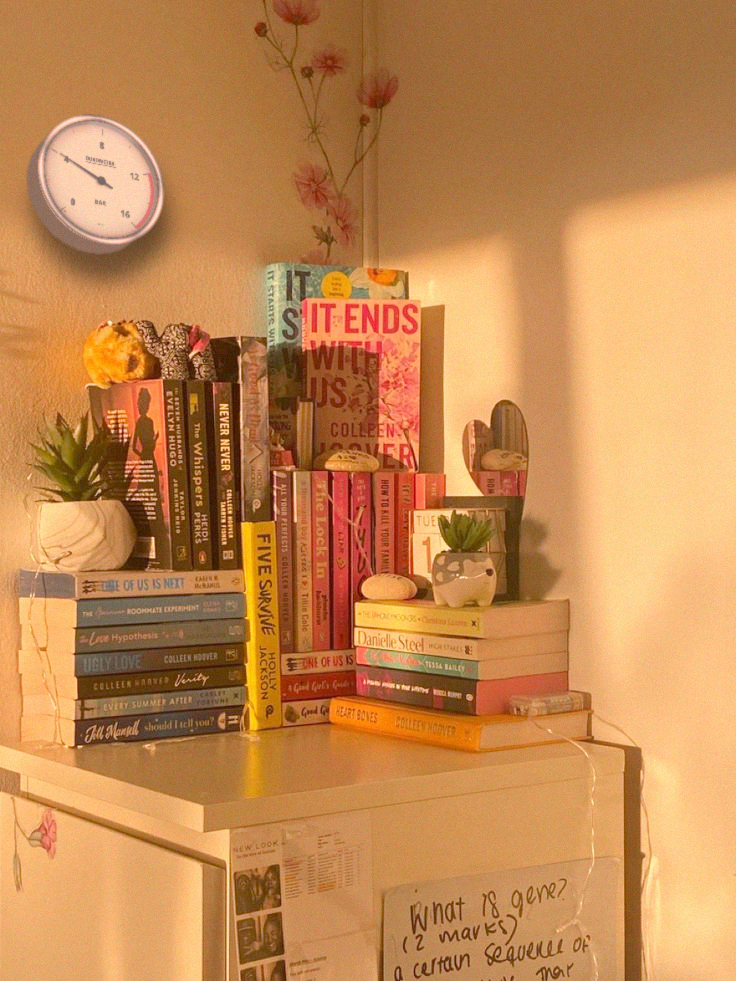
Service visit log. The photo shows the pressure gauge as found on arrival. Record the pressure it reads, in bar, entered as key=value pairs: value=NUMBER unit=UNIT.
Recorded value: value=4 unit=bar
